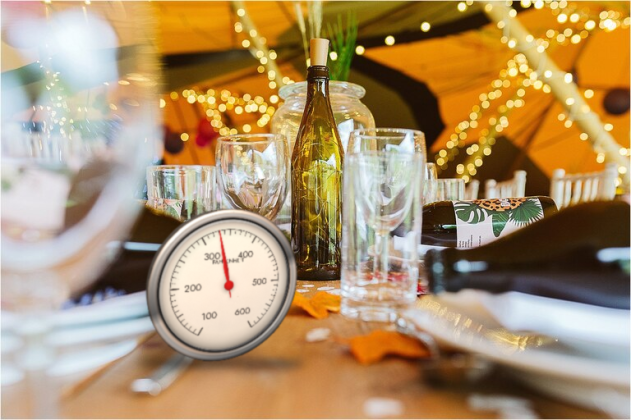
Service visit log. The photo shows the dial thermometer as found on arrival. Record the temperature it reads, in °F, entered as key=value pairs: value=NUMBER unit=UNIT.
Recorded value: value=330 unit=°F
